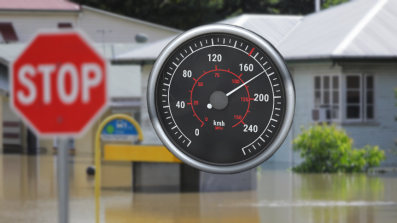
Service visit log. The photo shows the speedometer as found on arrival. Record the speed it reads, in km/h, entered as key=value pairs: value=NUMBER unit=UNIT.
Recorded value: value=175 unit=km/h
